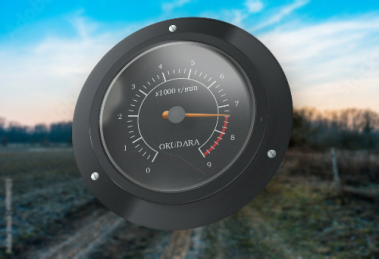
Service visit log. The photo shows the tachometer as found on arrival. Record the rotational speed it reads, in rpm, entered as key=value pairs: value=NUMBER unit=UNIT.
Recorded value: value=7400 unit=rpm
